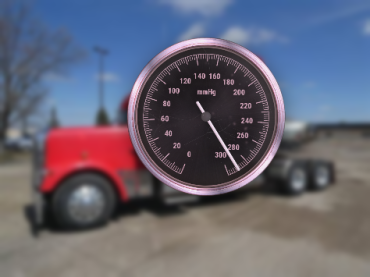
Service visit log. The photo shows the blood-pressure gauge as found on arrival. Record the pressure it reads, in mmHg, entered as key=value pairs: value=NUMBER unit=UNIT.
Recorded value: value=290 unit=mmHg
